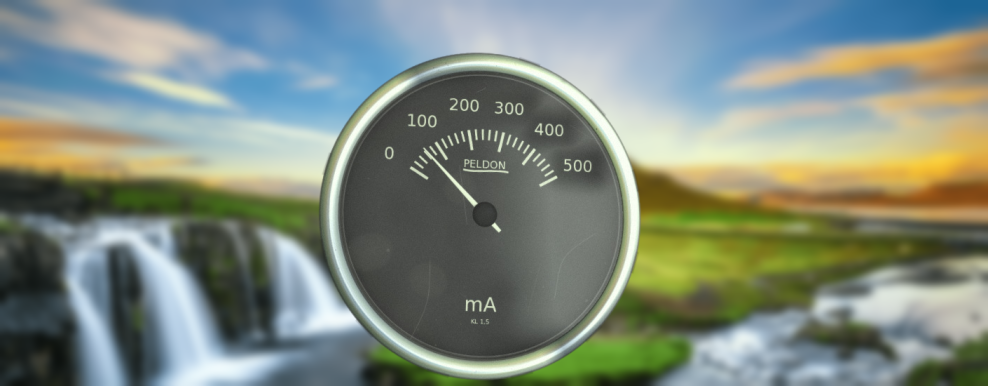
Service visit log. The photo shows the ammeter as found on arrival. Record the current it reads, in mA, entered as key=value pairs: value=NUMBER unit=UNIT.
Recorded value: value=60 unit=mA
